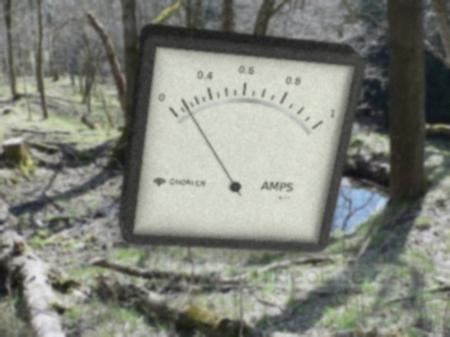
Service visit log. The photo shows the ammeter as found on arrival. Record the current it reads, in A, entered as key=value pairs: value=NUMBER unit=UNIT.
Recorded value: value=0.2 unit=A
